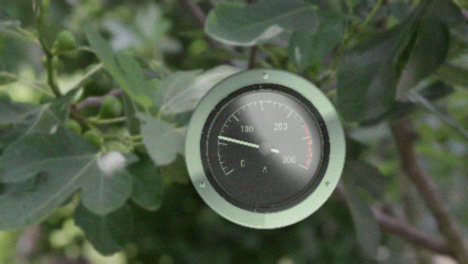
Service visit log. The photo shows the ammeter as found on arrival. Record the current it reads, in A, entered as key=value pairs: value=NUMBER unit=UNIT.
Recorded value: value=60 unit=A
